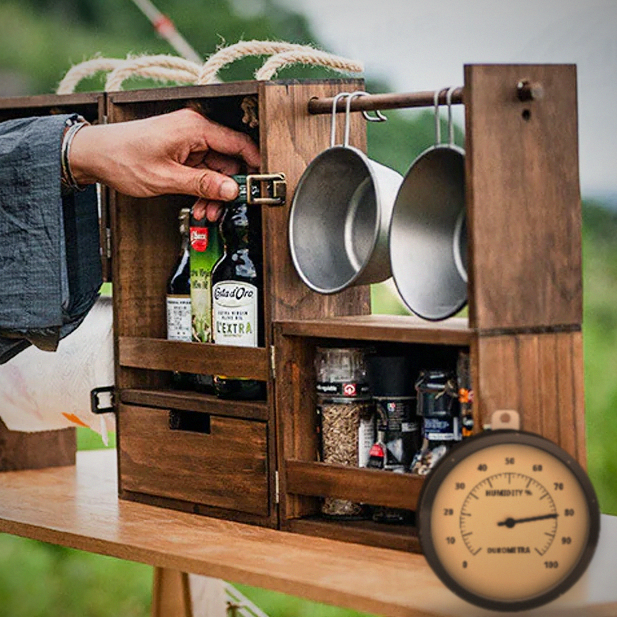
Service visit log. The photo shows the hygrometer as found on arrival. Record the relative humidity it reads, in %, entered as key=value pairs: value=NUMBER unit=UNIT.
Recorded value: value=80 unit=%
